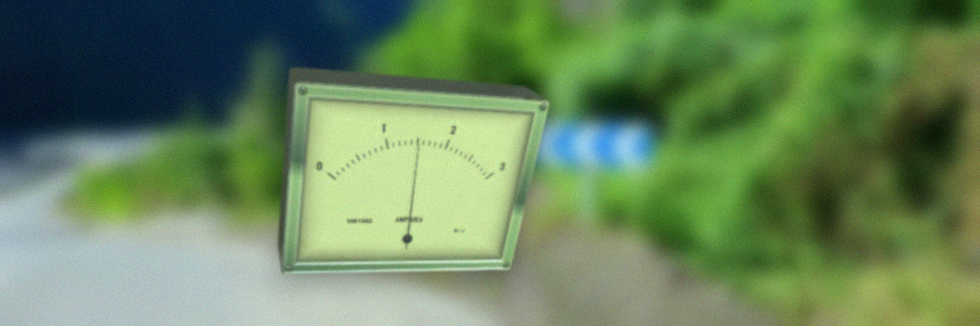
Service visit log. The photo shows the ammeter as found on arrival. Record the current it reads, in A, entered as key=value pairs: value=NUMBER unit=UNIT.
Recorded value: value=1.5 unit=A
